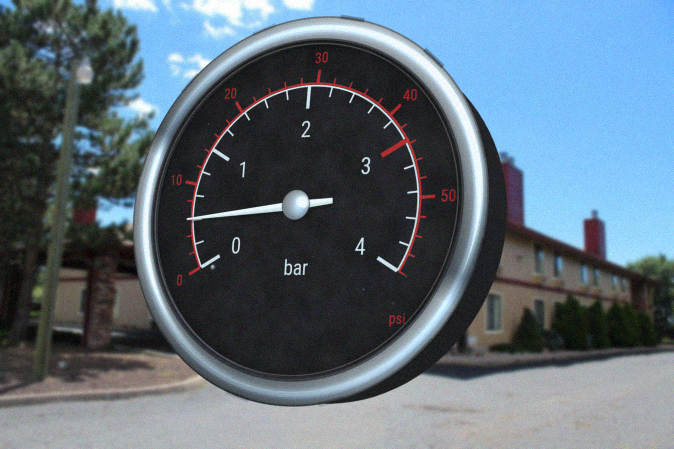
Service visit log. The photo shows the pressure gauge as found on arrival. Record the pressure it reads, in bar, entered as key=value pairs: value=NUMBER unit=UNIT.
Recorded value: value=0.4 unit=bar
